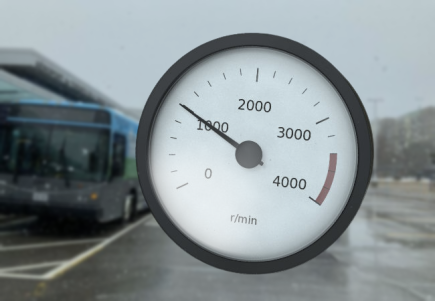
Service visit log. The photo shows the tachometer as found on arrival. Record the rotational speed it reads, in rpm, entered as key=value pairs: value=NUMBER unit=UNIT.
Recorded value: value=1000 unit=rpm
